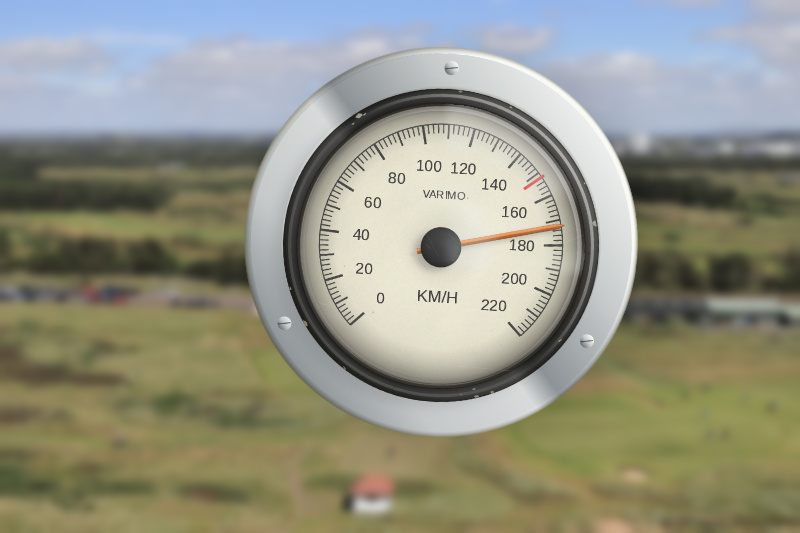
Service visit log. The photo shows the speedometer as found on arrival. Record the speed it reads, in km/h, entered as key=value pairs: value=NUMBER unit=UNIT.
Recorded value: value=172 unit=km/h
